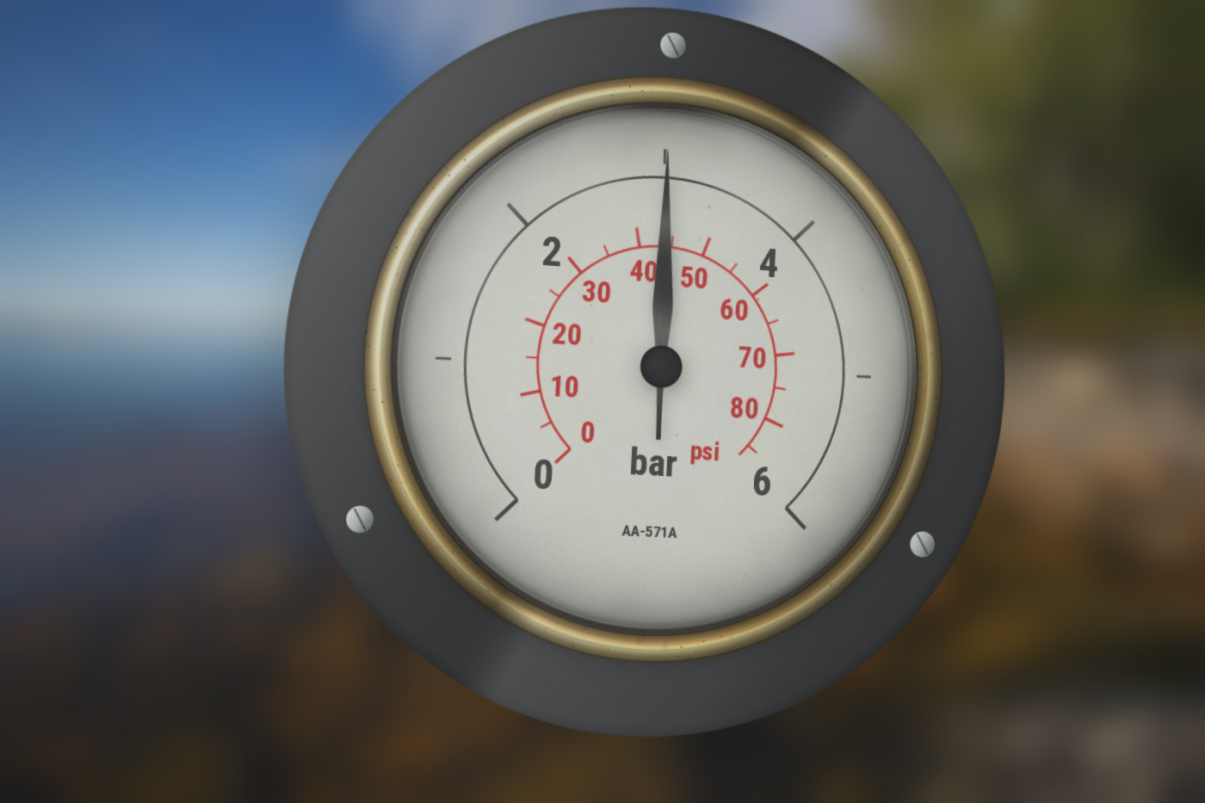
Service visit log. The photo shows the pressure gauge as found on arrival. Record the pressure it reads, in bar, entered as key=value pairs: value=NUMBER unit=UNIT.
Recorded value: value=3 unit=bar
